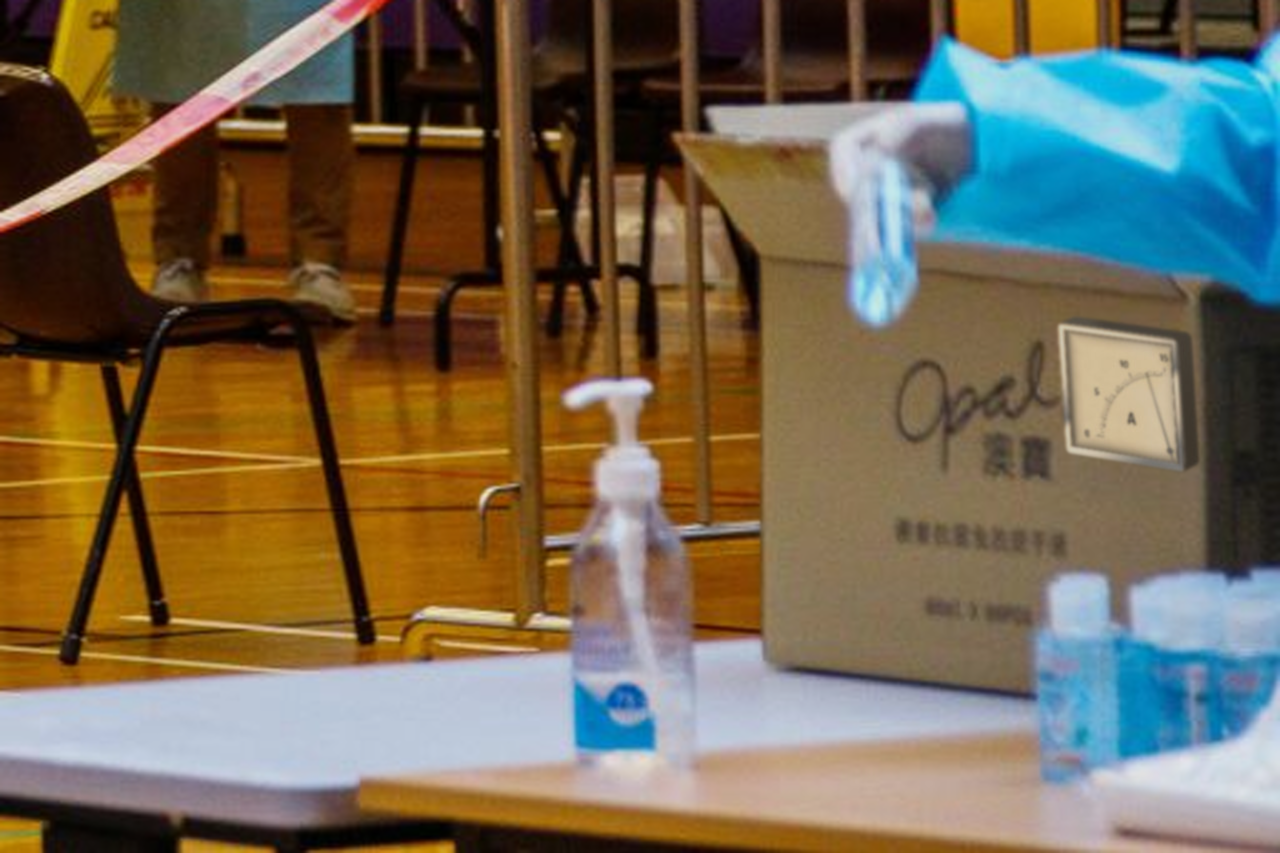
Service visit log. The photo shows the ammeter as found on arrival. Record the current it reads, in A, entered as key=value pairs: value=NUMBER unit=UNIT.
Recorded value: value=12.5 unit=A
